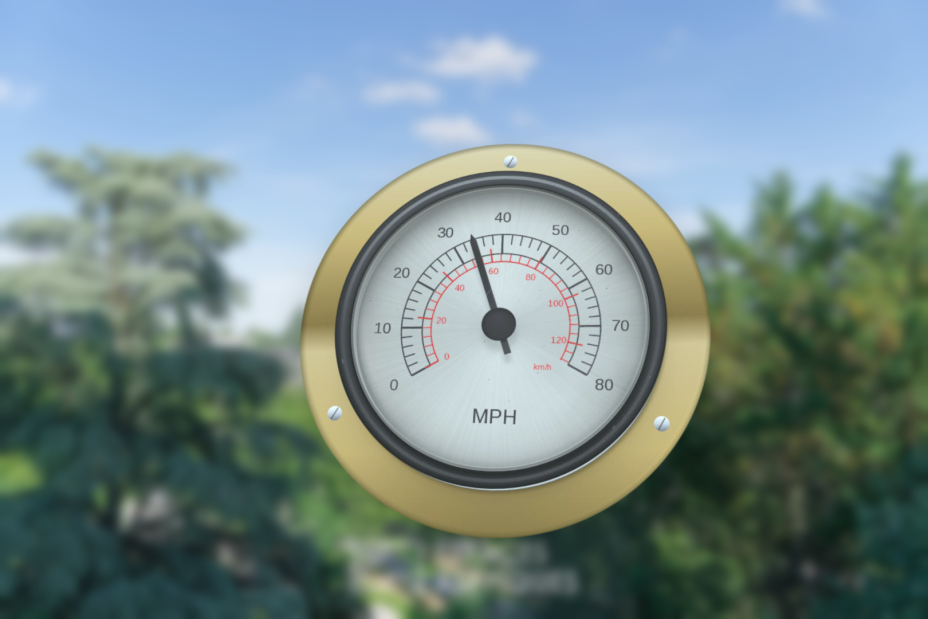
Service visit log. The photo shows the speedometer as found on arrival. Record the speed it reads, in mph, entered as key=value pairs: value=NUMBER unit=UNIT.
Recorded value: value=34 unit=mph
